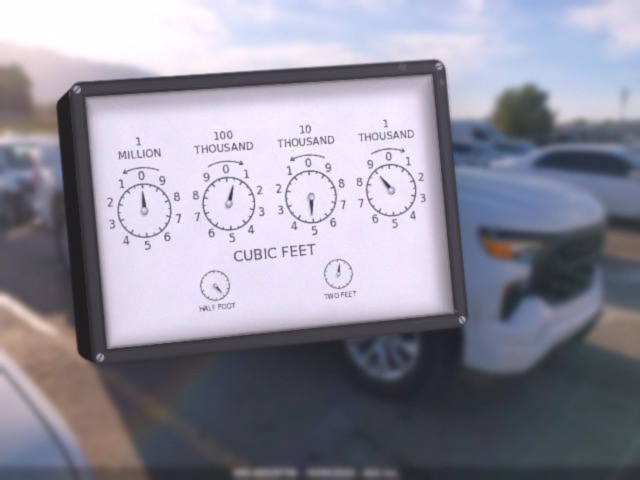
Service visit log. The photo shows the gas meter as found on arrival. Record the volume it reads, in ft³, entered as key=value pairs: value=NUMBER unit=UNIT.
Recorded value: value=4900 unit=ft³
